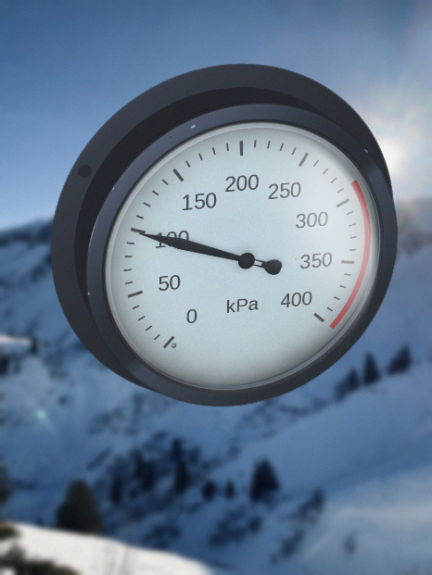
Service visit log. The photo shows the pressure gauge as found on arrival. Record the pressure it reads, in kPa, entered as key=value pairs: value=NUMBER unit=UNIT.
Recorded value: value=100 unit=kPa
